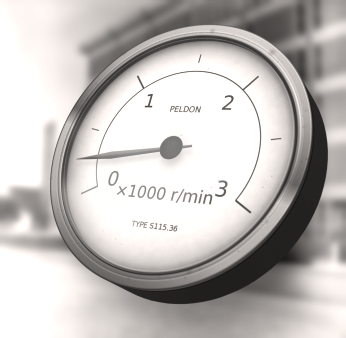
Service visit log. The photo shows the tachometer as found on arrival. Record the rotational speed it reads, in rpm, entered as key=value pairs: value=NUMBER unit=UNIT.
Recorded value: value=250 unit=rpm
